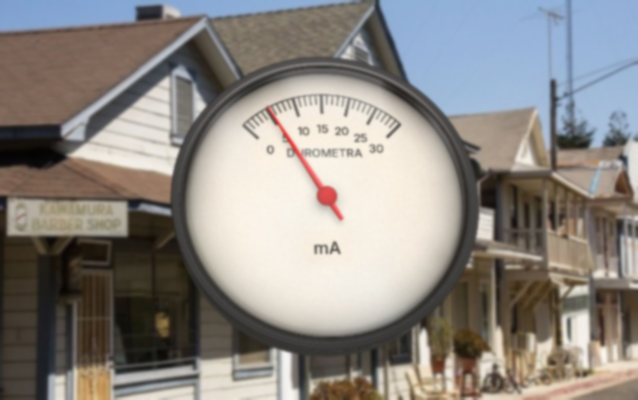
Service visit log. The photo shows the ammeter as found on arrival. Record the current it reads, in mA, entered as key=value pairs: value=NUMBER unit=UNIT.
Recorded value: value=5 unit=mA
